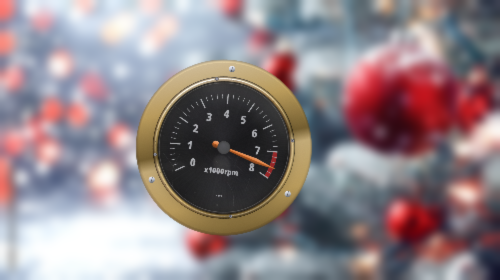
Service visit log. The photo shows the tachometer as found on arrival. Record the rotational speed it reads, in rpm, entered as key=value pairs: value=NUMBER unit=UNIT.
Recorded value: value=7600 unit=rpm
